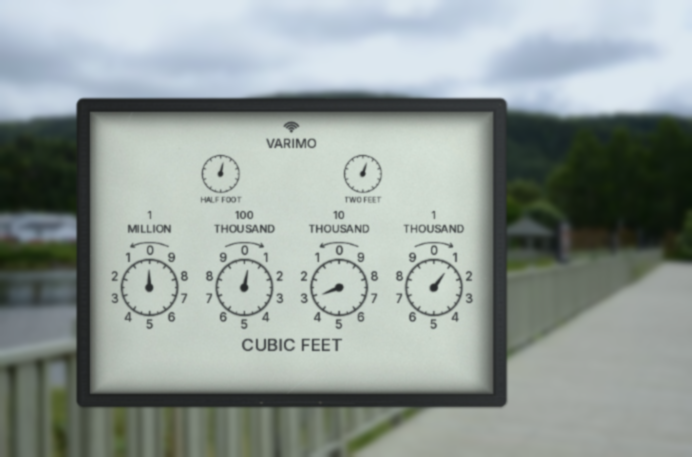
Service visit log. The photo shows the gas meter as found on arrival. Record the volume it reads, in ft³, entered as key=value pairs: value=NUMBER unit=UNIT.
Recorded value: value=3100 unit=ft³
